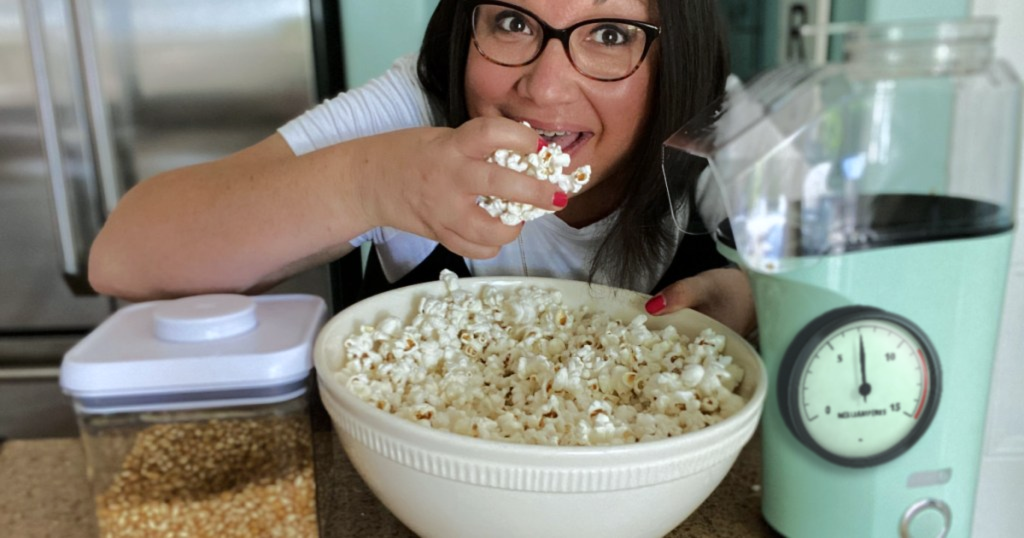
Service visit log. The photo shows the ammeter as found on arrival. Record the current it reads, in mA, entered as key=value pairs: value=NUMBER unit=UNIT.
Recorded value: value=7 unit=mA
